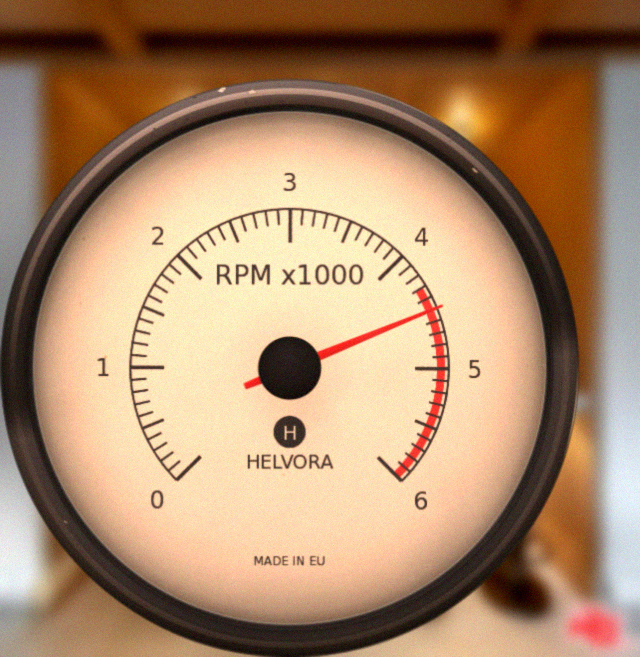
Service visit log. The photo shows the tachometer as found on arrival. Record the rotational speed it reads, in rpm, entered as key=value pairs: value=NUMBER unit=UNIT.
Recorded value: value=4500 unit=rpm
